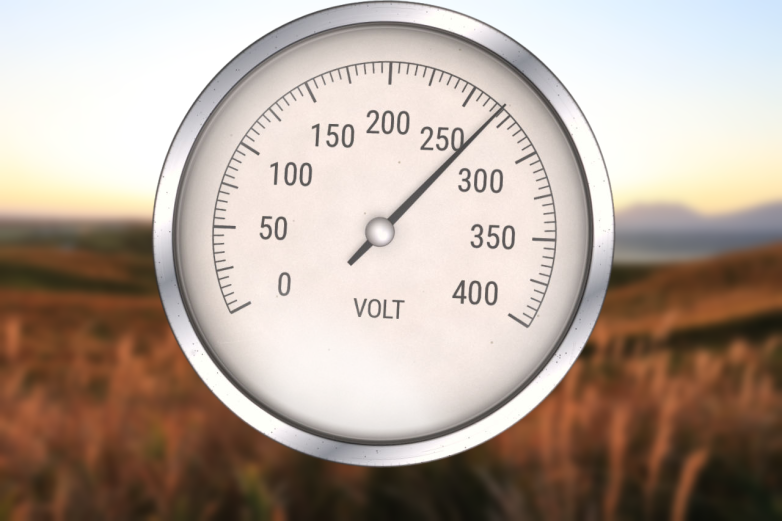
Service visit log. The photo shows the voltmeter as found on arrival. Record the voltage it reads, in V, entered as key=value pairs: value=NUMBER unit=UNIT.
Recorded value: value=270 unit=V
